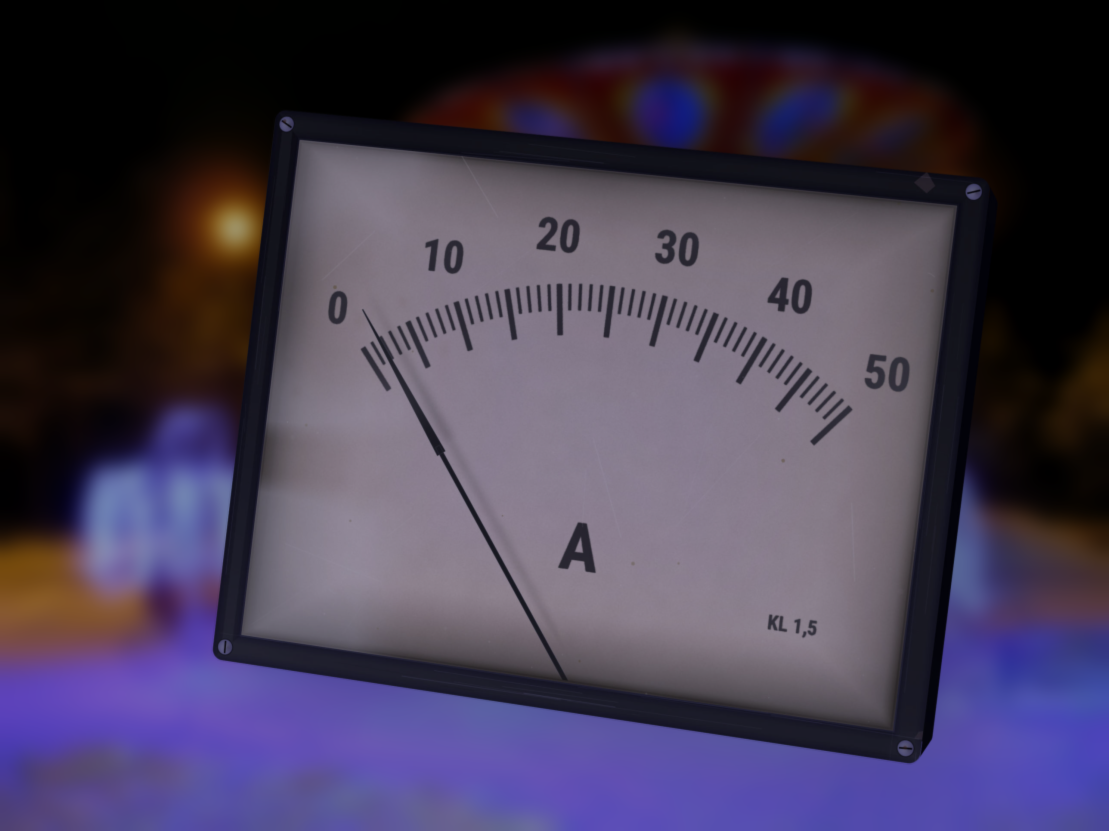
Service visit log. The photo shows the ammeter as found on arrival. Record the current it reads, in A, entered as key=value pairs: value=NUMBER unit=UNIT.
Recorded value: value=2 unit=A
